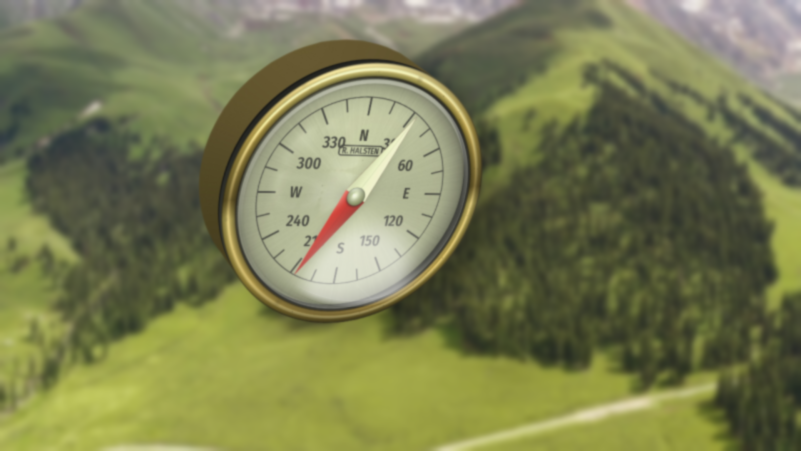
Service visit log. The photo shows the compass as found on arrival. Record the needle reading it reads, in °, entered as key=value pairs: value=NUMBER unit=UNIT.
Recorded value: value=210 unit=°
